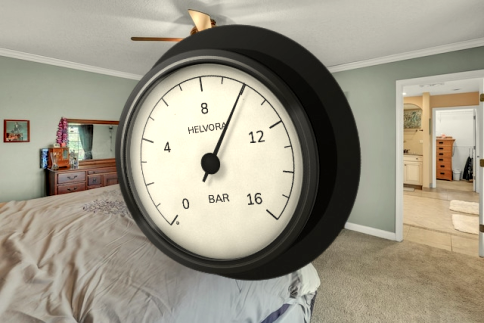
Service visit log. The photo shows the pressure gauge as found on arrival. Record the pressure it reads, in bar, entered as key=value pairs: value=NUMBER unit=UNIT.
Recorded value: value=10 unit=bar
